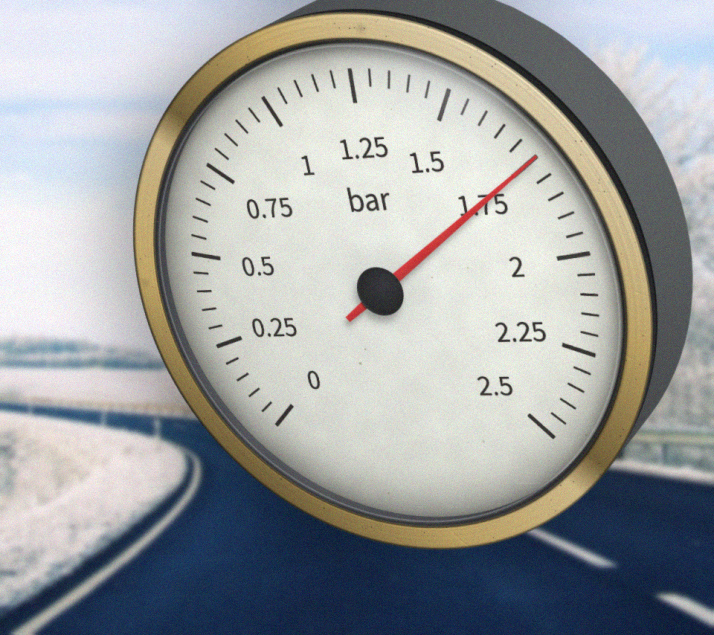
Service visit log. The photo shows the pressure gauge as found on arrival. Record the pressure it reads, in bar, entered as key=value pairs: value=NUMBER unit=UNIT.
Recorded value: value=1.75 unit=bar
